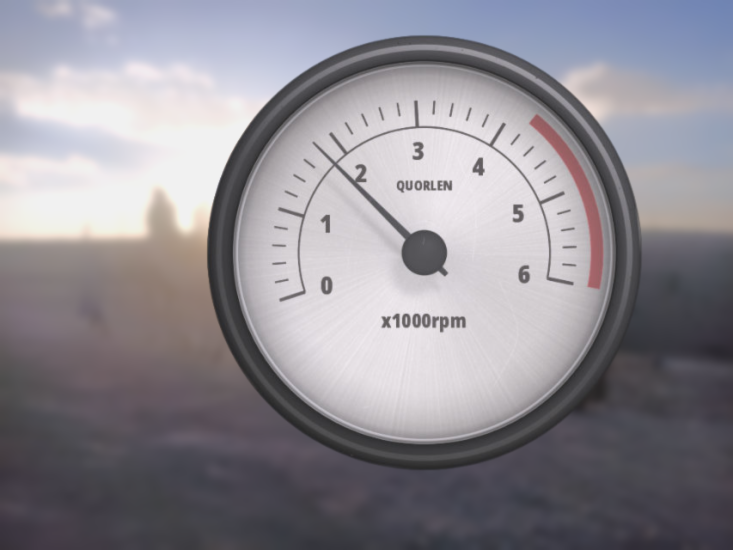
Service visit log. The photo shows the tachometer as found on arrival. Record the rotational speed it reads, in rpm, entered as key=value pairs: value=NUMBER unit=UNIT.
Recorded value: value=1800 unit=rpm
